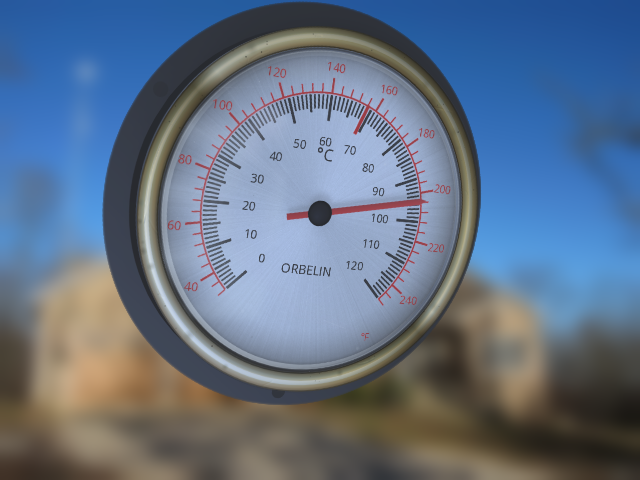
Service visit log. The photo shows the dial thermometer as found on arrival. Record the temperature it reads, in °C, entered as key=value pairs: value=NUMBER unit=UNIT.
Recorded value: value=95 unit=°C
